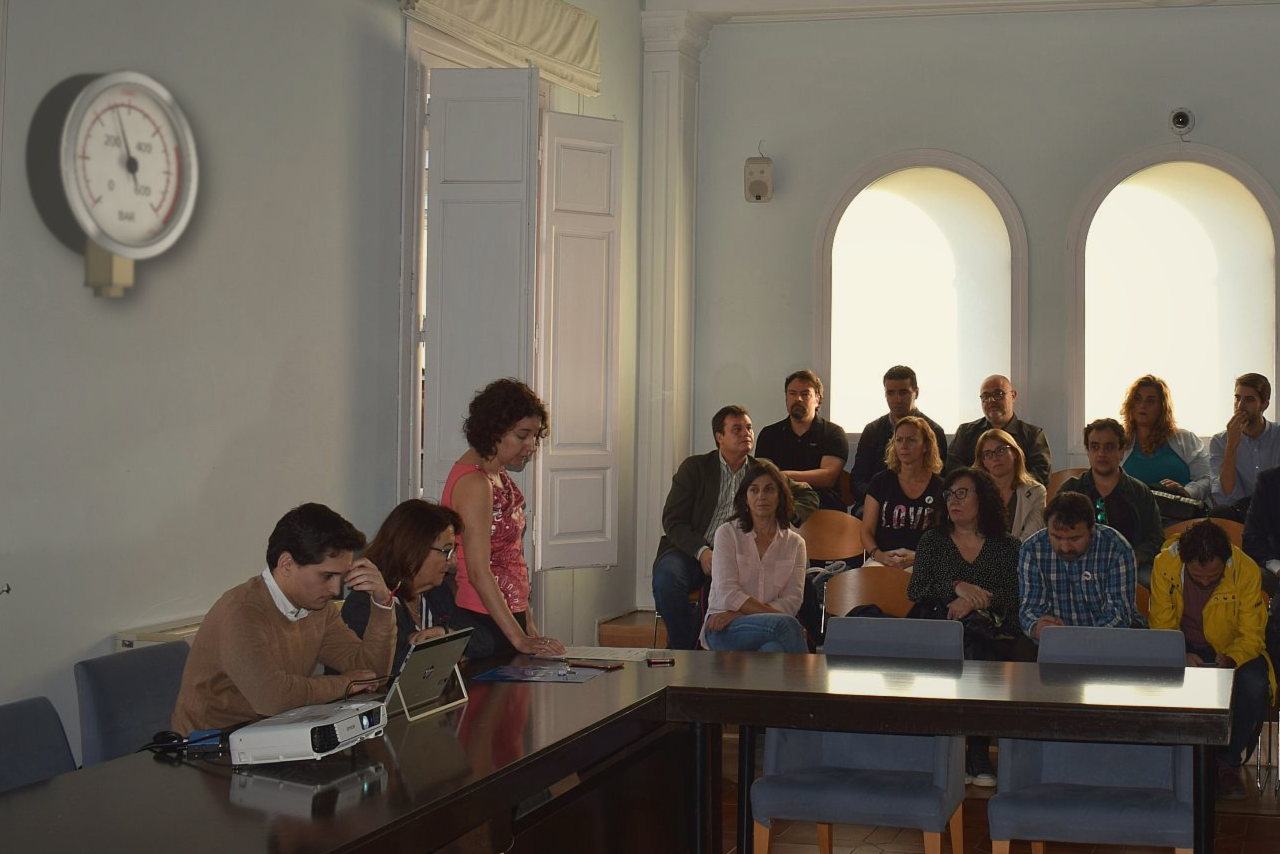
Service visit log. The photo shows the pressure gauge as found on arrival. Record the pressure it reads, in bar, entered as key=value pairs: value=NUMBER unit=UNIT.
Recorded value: value=250 unit=bar
